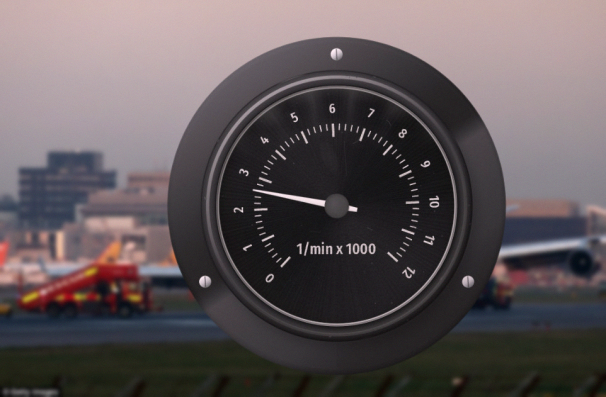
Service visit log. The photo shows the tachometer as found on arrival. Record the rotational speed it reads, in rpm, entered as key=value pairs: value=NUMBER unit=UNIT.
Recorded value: value=2600 unit=rpm
